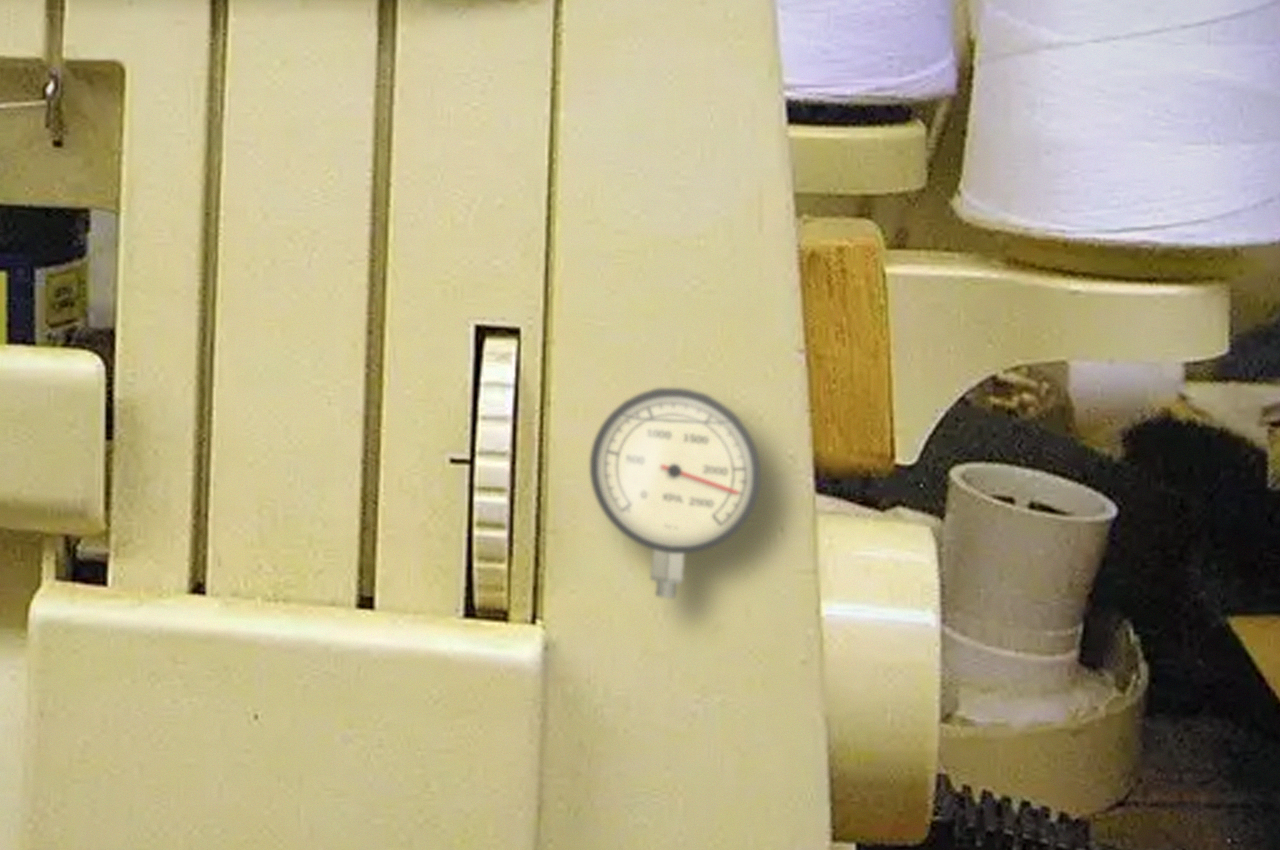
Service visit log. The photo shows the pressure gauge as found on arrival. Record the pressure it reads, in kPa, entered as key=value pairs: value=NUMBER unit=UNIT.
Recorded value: value=2200 unit=kPa
